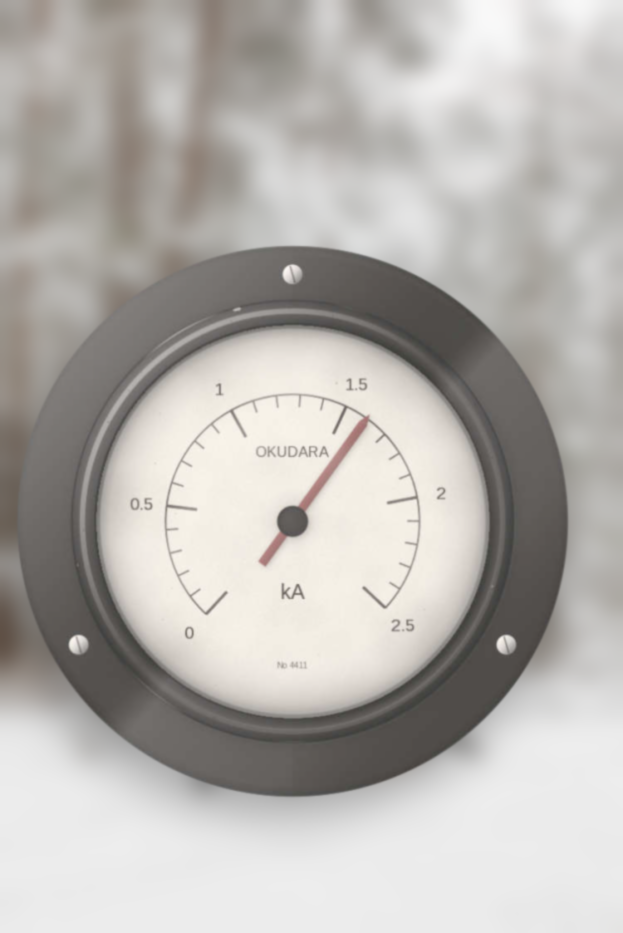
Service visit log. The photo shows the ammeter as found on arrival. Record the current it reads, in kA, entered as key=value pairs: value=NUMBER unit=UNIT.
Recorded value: value=1.6 unit=kA
